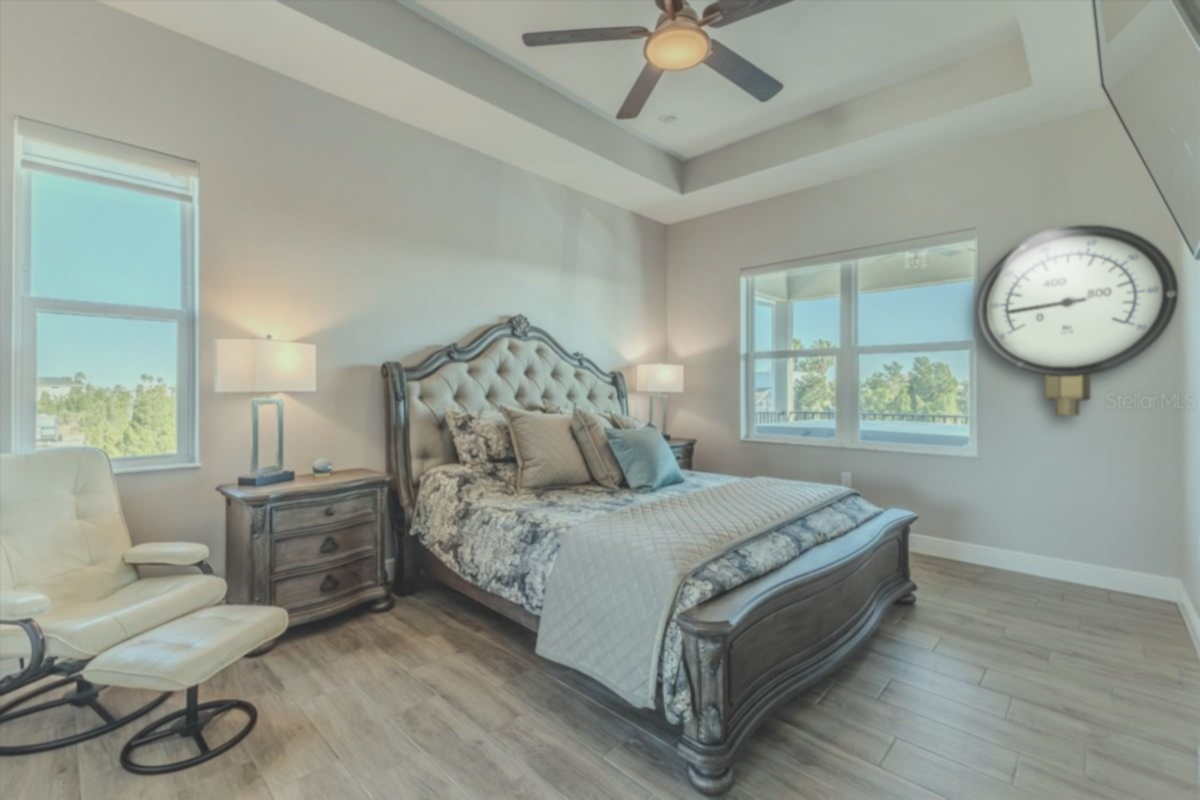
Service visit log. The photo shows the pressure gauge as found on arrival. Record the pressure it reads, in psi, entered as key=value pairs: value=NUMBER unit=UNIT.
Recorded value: value=100 unit=psi
